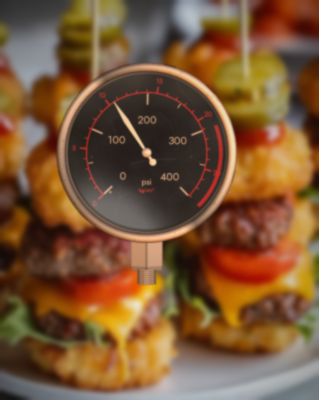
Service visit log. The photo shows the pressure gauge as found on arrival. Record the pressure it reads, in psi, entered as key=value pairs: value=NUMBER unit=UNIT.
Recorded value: value=150 unit=psi
